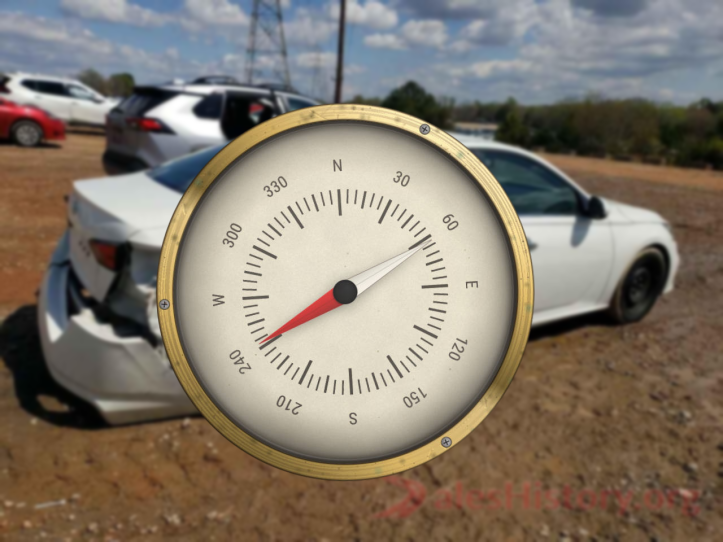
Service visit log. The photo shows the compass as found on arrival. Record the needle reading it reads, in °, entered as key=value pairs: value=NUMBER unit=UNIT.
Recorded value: value=242.5 unit=°
